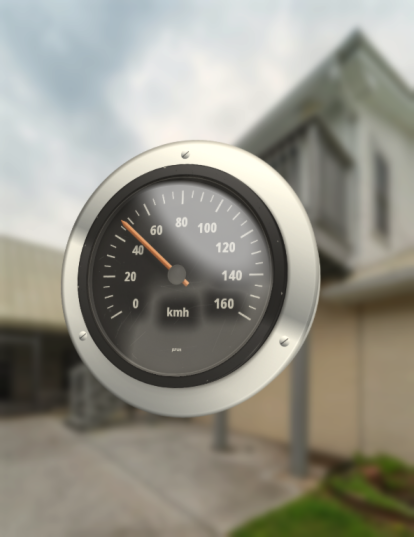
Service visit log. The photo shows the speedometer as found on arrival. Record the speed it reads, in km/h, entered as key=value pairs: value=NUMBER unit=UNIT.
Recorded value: value=47.5 unit=km/h
